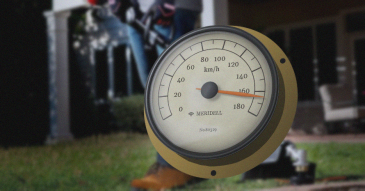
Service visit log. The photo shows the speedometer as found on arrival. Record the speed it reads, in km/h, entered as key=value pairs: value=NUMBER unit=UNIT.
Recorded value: value=165 unit=km/h
